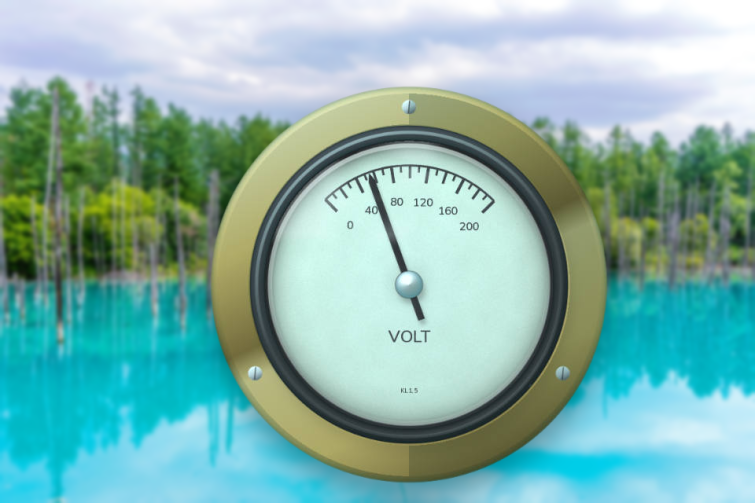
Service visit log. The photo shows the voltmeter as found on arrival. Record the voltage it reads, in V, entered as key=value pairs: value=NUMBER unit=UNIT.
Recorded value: value=55 unit=V
